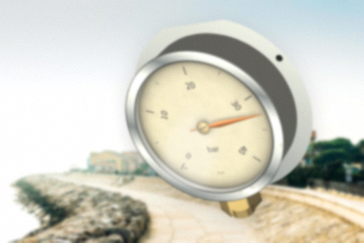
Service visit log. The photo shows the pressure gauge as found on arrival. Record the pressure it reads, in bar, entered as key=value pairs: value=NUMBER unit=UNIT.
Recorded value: value=32.5 unit=bar
